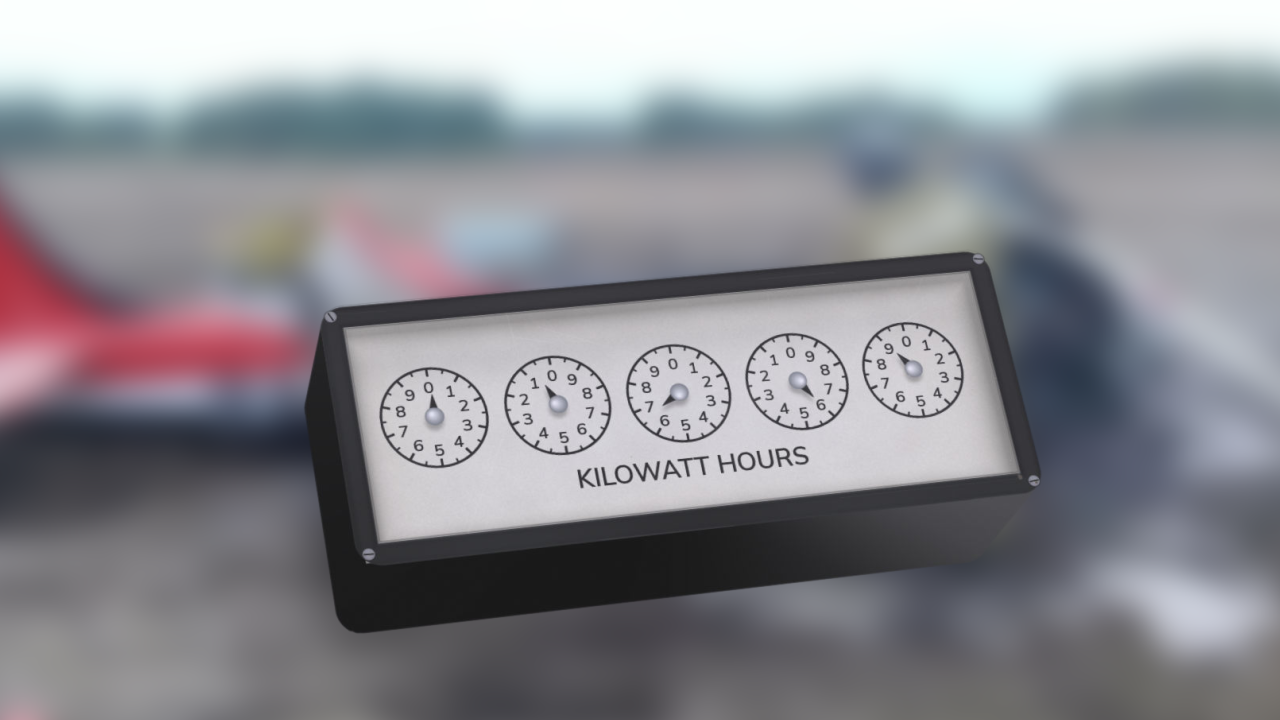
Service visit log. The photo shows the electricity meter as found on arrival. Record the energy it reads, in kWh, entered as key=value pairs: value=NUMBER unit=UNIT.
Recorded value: value=659 unit=kWh
